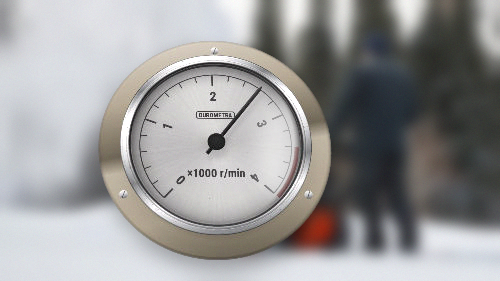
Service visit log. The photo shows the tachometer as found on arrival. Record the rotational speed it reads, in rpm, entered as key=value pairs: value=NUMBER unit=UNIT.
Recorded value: value=2600 unit=rpm
